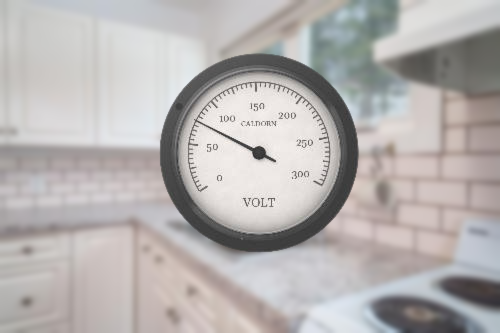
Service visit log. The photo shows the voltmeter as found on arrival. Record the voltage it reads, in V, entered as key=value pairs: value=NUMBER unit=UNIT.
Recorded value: value=75 unit=V
